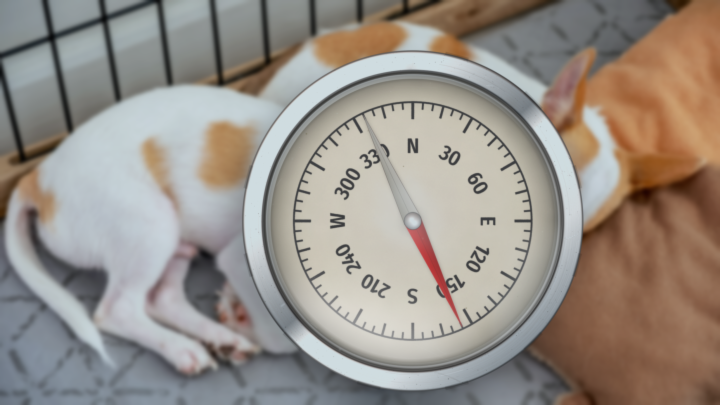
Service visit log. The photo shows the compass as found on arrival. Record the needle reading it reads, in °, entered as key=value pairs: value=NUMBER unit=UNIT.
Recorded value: value=155 unit=°
